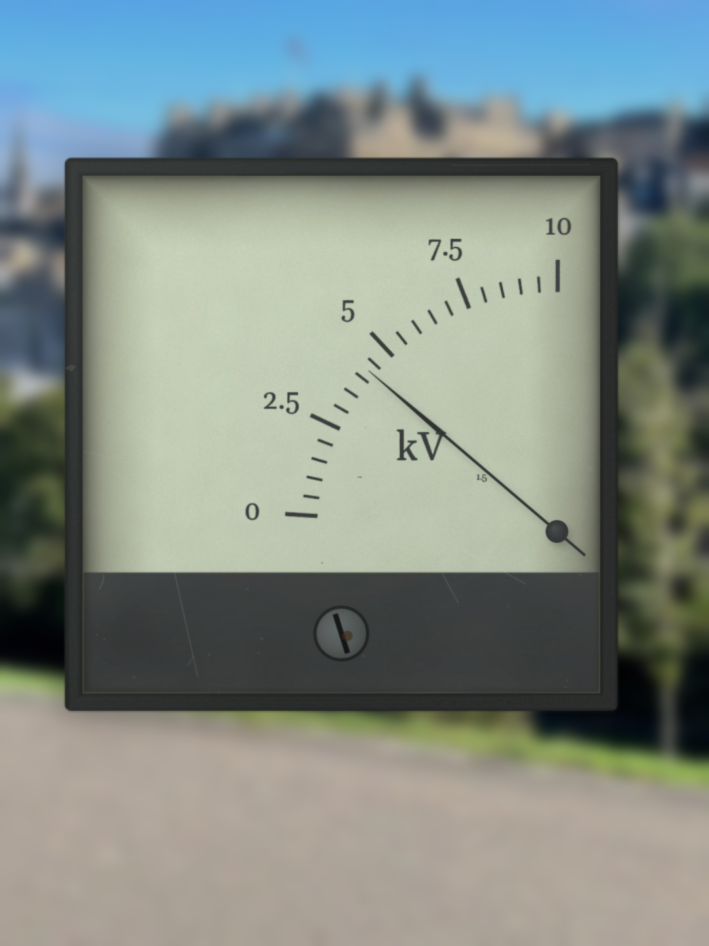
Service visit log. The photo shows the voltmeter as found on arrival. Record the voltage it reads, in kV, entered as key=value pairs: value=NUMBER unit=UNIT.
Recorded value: value=4.25 unit=kV
